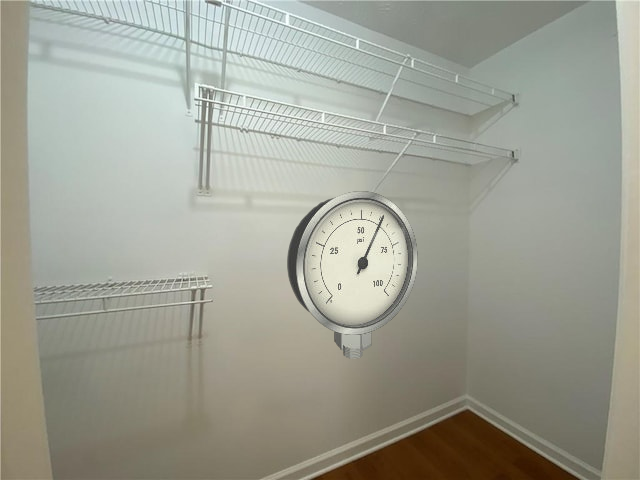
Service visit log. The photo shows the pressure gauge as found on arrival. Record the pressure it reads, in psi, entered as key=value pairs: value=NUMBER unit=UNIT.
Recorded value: value=60 unit=psi
